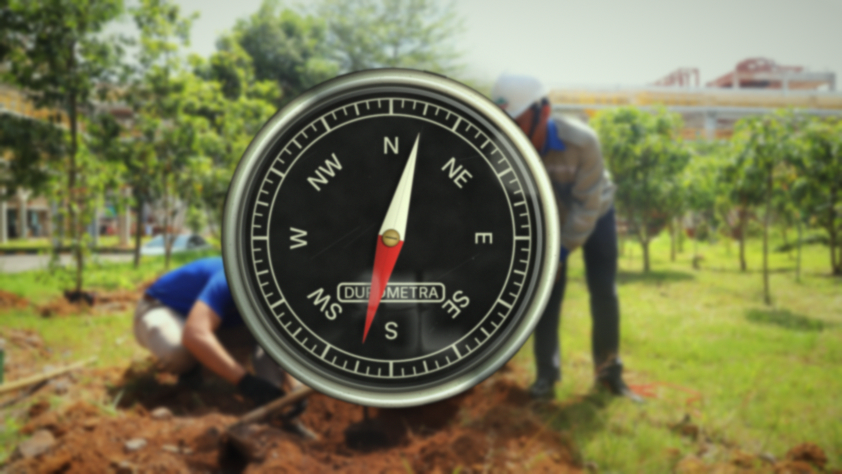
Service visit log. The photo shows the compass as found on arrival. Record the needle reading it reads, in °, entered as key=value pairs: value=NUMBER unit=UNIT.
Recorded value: value=195 unit=°
